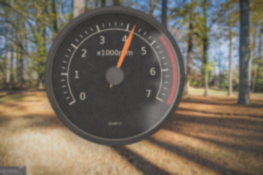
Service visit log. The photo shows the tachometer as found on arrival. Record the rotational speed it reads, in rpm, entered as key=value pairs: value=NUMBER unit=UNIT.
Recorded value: value=4200 unit=rpm
